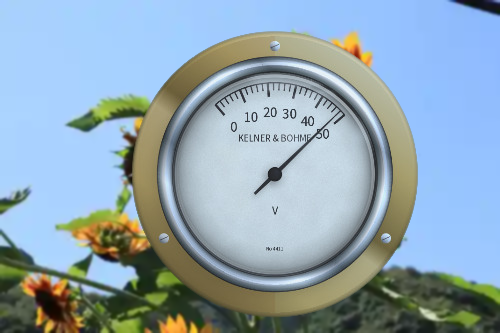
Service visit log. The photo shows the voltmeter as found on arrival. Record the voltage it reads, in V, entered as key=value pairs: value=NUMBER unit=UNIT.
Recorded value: value=48 unit=V
